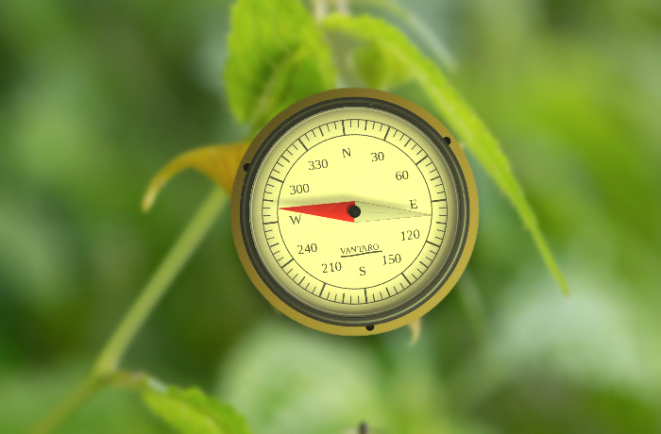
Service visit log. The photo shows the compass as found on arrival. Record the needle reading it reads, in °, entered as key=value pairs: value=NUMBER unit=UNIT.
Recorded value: value=280 unit=°
